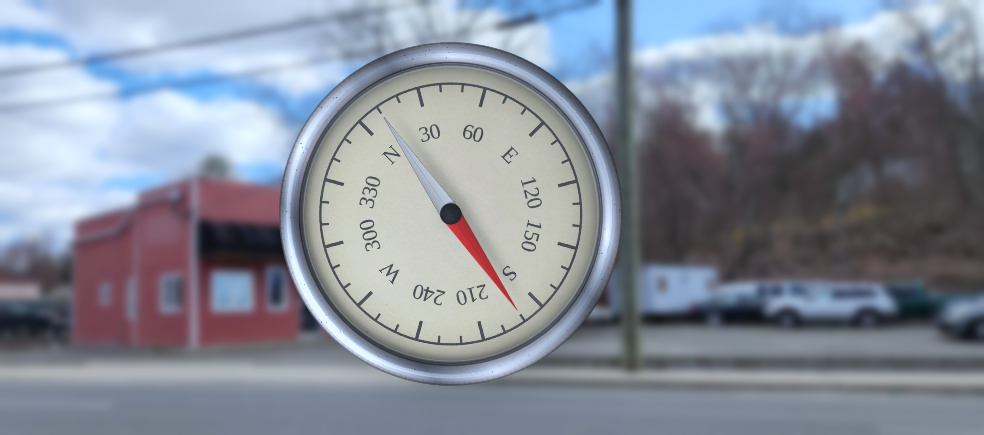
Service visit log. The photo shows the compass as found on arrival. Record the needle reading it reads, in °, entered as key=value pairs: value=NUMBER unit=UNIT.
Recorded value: value=190 unit=°
